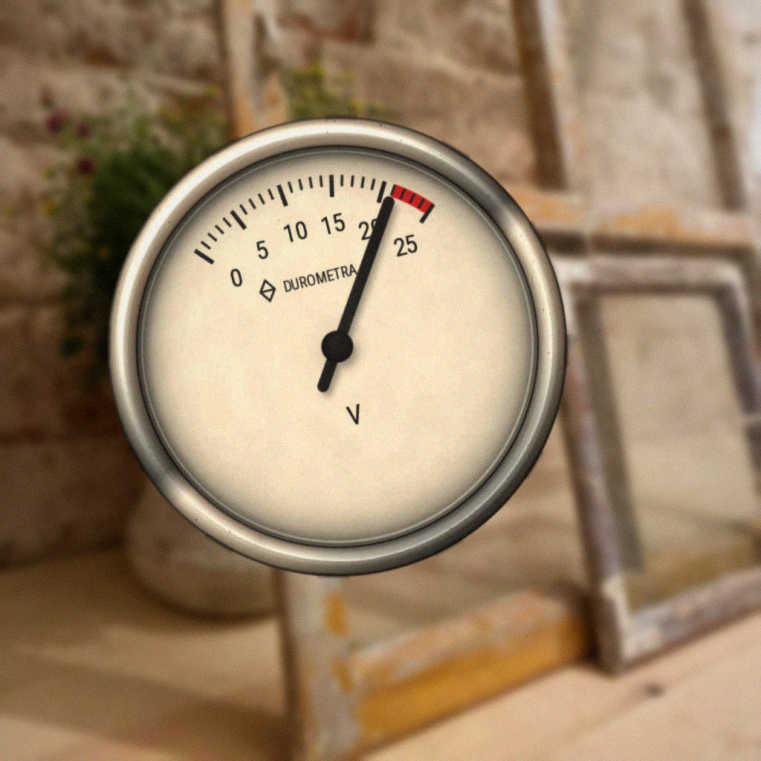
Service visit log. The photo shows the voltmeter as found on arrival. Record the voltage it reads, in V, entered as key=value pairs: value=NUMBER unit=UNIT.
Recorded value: value=21 unit=V
